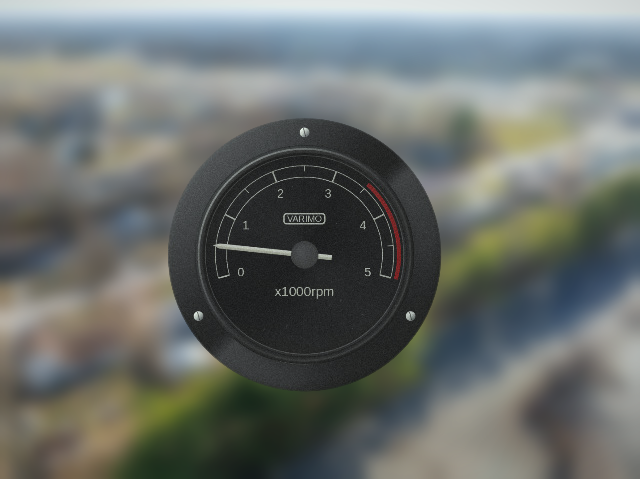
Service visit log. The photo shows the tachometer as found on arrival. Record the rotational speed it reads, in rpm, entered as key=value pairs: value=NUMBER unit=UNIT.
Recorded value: value=500 unit=rpm
